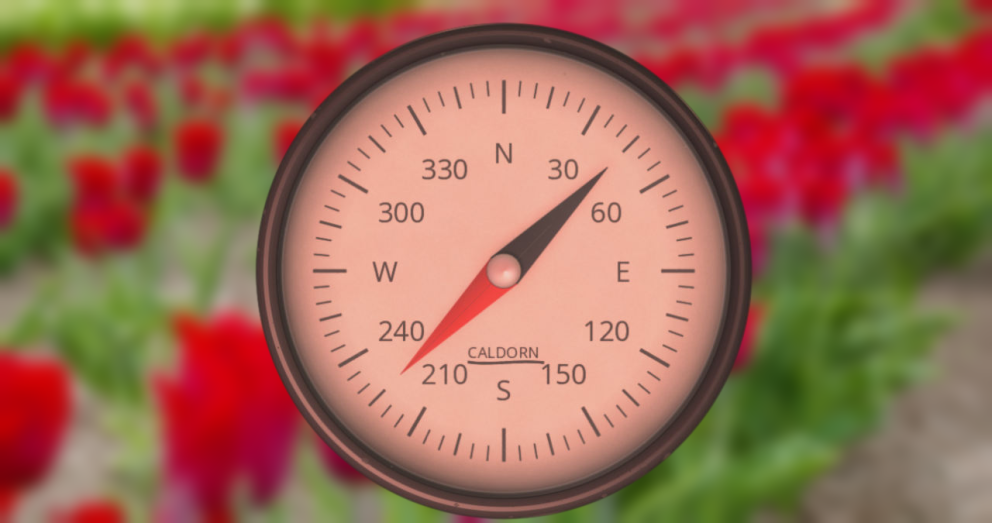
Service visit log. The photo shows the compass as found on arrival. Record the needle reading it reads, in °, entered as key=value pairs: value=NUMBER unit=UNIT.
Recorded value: value=225 unit=°
